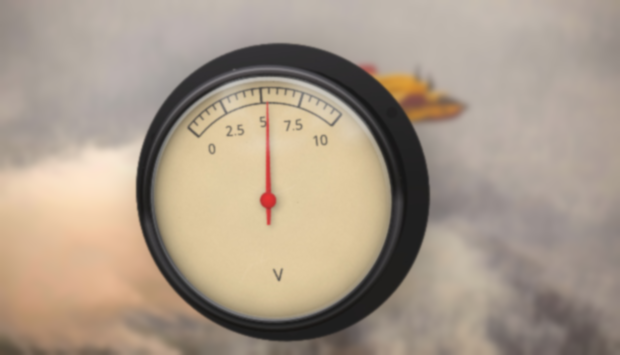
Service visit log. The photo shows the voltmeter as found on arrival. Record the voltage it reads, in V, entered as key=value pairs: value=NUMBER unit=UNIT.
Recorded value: value=5.5 unit=V
